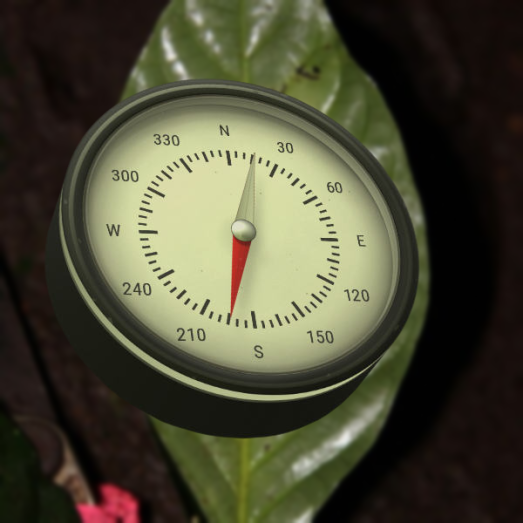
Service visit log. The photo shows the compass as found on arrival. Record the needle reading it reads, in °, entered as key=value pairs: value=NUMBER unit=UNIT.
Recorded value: value=195 unit=°
